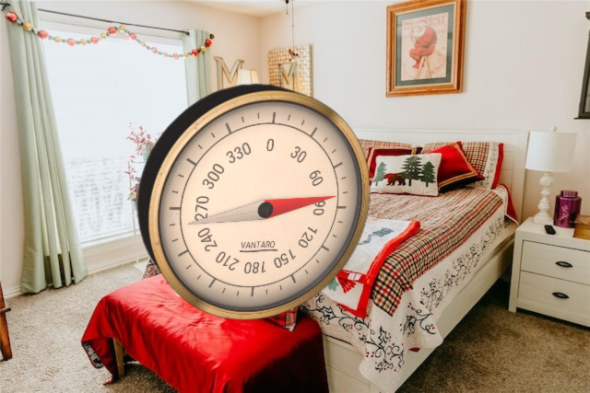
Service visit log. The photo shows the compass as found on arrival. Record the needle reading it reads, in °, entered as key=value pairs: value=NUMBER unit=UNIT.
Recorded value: value=80 unit=°
